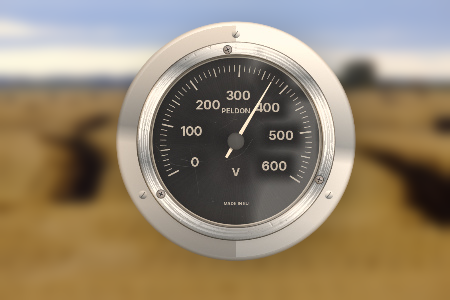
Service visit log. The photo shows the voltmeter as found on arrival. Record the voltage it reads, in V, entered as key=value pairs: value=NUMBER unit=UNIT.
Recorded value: value=370 unit=V
